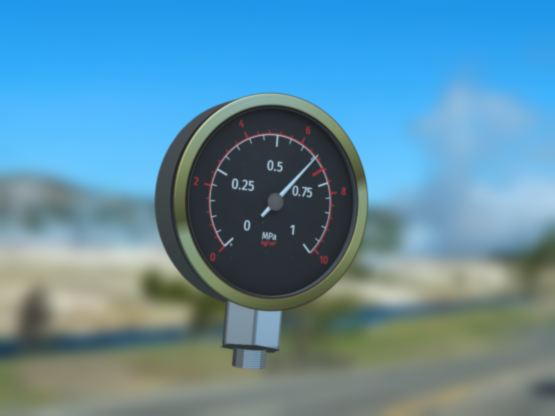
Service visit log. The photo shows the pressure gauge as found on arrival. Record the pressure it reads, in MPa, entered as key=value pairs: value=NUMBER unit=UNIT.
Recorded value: value=0.65 unit=MPa
